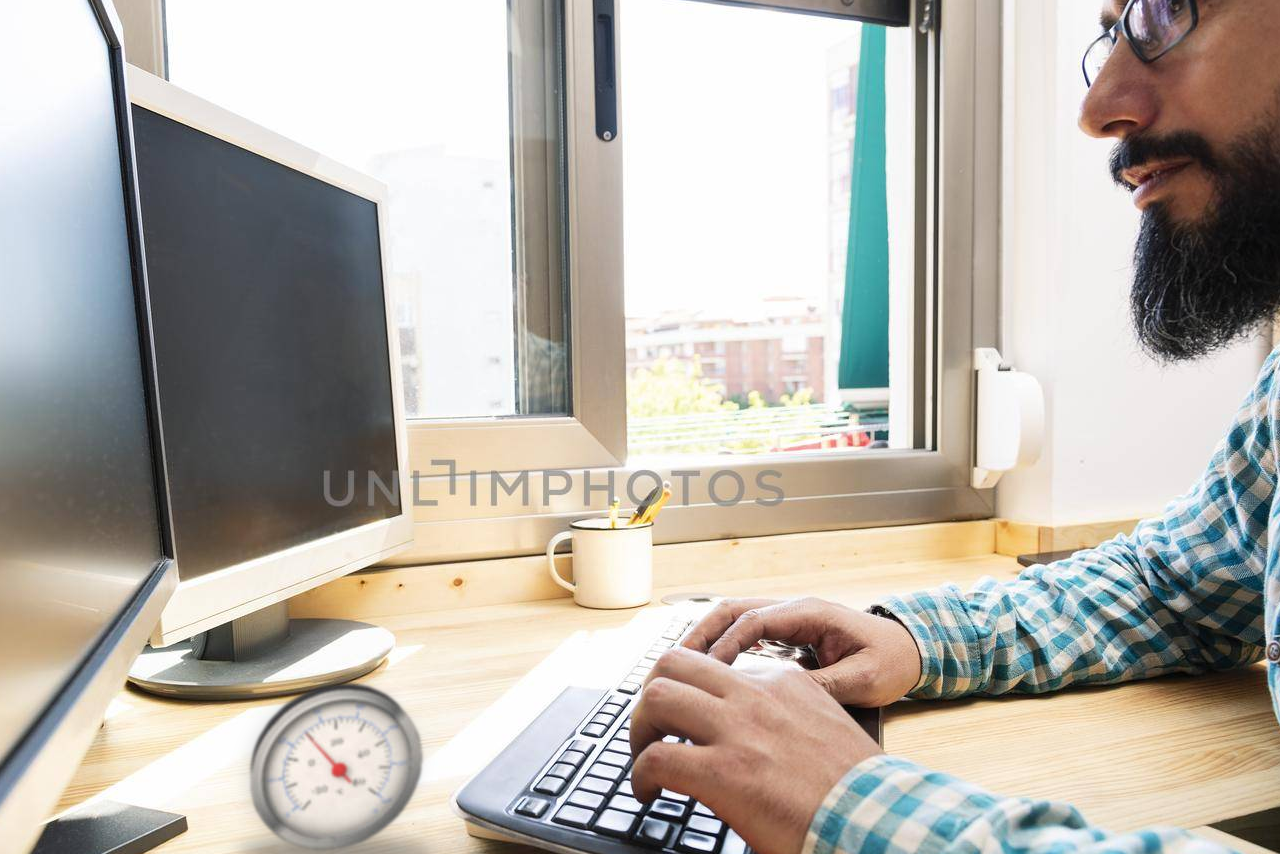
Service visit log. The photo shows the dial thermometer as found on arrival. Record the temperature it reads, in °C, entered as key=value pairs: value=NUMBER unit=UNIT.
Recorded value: value=10 unit=°C
